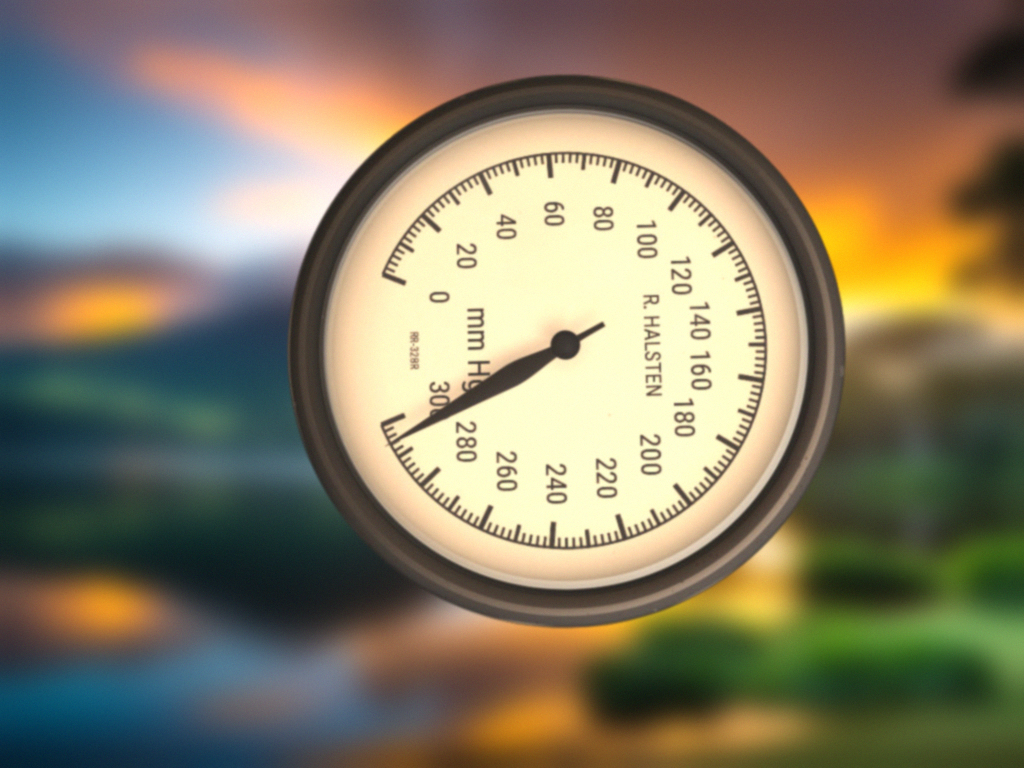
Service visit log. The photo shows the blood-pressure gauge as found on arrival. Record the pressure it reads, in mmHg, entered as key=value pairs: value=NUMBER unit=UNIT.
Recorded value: value=294 unit=mmHg
